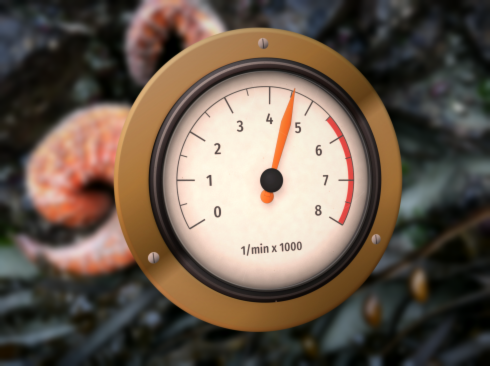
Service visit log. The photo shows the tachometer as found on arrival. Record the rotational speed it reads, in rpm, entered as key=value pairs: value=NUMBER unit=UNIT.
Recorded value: value=4500 unit=rpm
